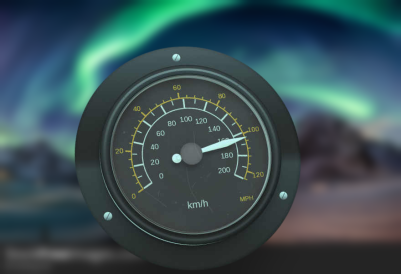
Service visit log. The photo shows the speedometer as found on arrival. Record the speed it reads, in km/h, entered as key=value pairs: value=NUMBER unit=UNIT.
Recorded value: value=165 unit=km/h
